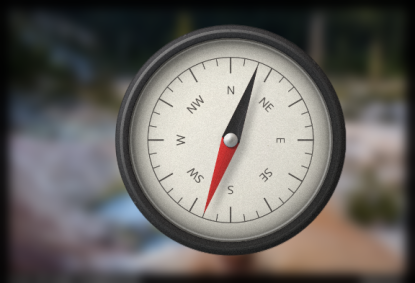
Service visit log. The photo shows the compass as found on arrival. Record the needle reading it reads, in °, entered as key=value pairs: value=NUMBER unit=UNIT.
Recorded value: value=200 unit=°
